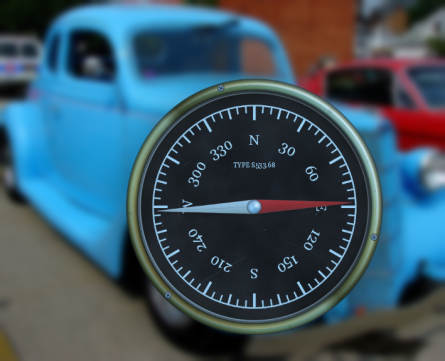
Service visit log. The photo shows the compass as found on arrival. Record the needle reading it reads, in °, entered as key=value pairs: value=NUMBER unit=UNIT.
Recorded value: value=87.5 unit=°
